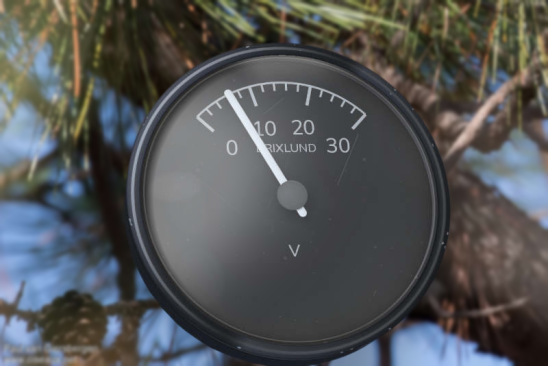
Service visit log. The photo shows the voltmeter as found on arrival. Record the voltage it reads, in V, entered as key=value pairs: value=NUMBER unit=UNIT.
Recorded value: value=6 unit=V
